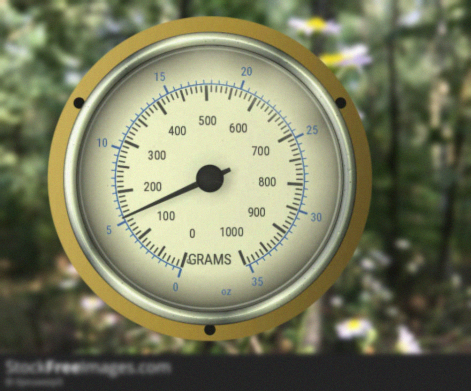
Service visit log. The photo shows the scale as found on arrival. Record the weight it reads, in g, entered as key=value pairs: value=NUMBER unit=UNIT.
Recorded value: value=150 unit=g
